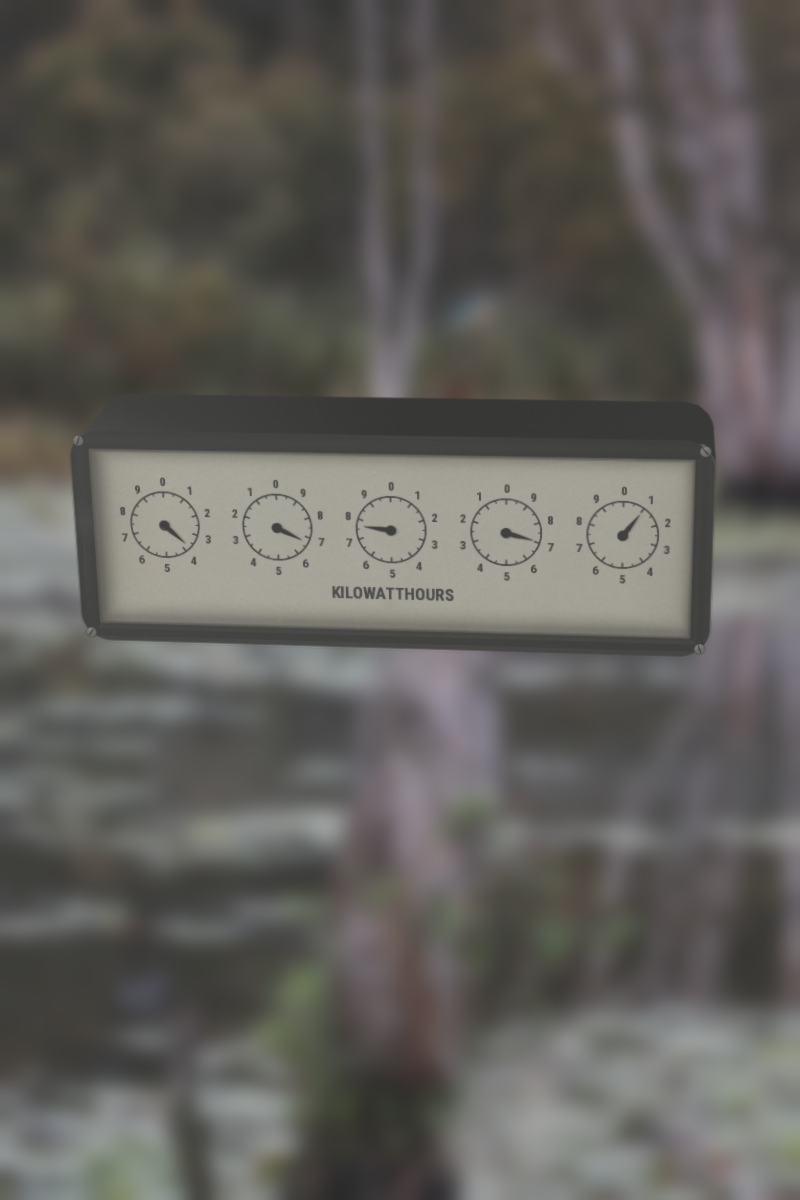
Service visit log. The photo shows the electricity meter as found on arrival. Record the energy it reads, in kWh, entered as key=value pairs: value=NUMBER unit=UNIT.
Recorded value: value=36771 unit=kWh
